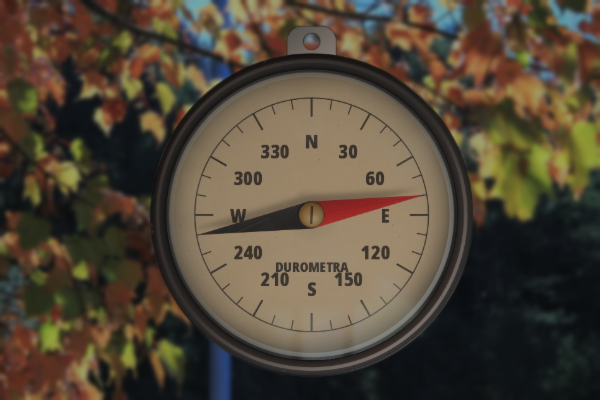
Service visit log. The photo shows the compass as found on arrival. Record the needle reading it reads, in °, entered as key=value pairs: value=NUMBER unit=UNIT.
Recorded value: value=80 unit=°
